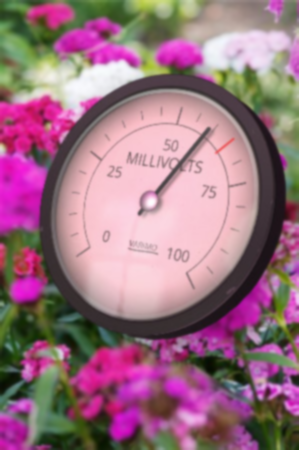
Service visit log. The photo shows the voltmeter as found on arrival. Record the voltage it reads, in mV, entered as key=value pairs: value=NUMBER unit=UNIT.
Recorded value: value=60 unit=mV
